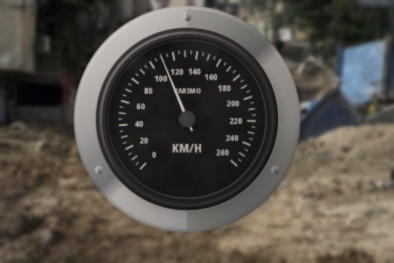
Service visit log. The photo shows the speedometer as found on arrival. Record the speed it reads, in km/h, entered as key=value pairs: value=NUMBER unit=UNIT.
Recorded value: value=110 unit=km/h
